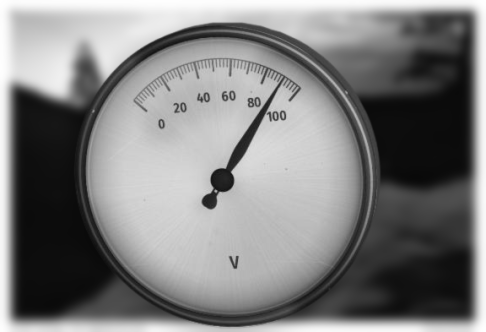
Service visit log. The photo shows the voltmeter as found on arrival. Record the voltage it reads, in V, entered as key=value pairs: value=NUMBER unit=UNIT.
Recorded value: value=90 unit=V
